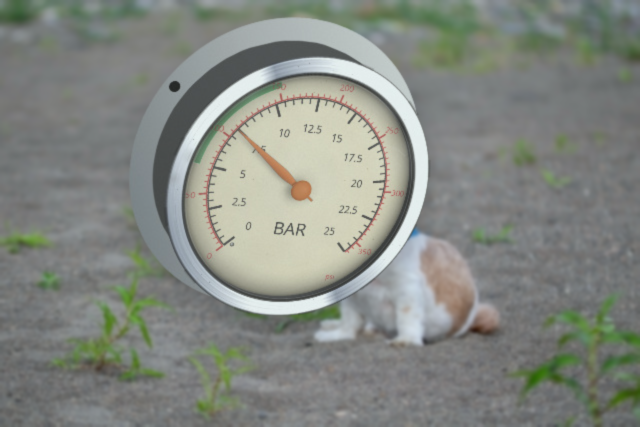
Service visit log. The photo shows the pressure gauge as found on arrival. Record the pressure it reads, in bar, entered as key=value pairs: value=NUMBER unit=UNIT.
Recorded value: value=7.5 unit=bar
